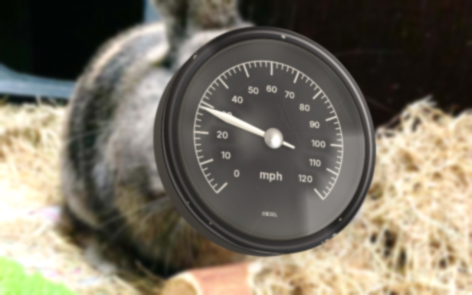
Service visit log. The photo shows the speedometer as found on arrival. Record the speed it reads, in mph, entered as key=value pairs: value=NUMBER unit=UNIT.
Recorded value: value=28 unit=mph
